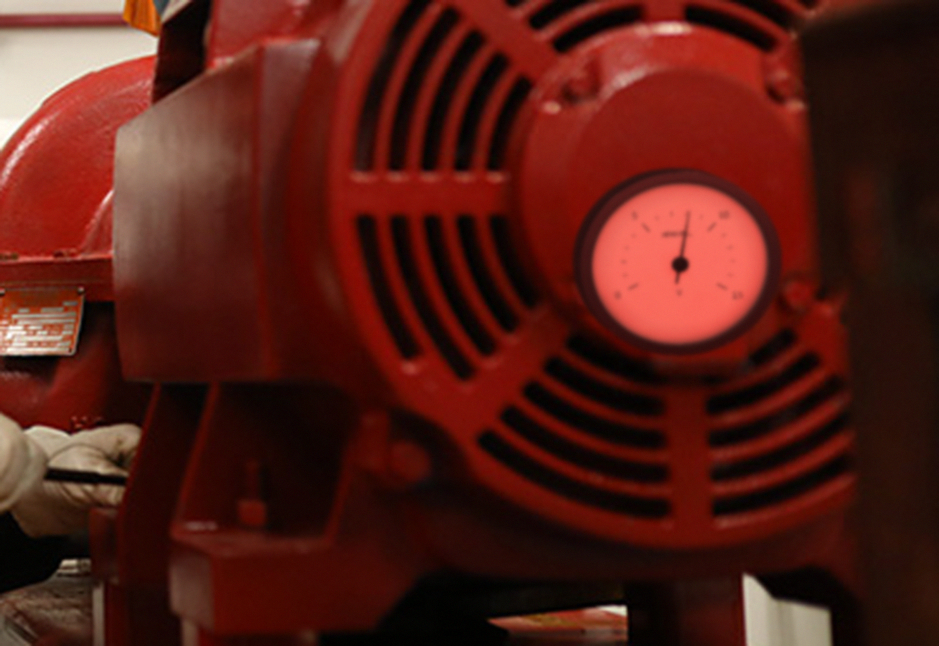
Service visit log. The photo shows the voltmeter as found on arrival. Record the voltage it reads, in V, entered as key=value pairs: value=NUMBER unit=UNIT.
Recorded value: value=8 unit=V
